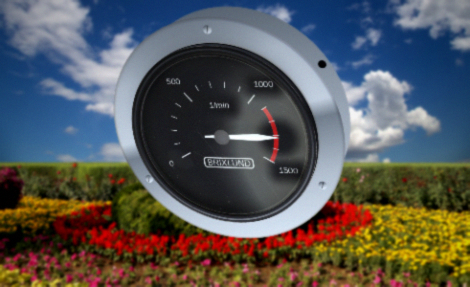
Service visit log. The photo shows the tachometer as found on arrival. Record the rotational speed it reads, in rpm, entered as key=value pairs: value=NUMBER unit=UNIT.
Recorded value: value=1300 unit=rpm
